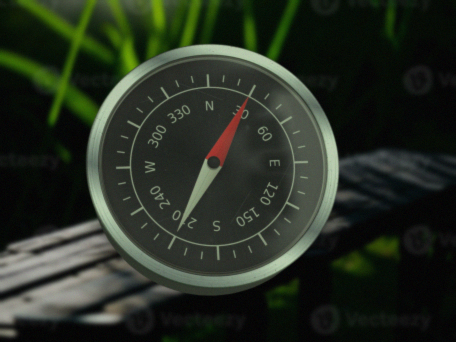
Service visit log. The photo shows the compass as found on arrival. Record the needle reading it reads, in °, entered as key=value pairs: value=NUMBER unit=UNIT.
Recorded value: value=30 unit=°
